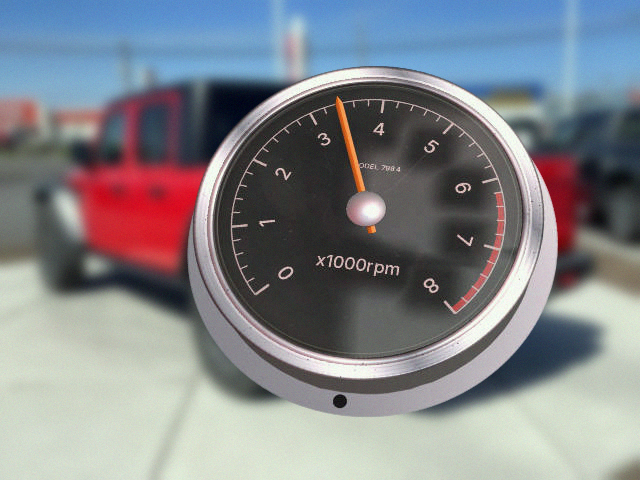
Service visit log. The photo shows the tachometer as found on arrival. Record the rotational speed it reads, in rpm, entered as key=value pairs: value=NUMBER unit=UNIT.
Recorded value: value=3400 unit=rpm
